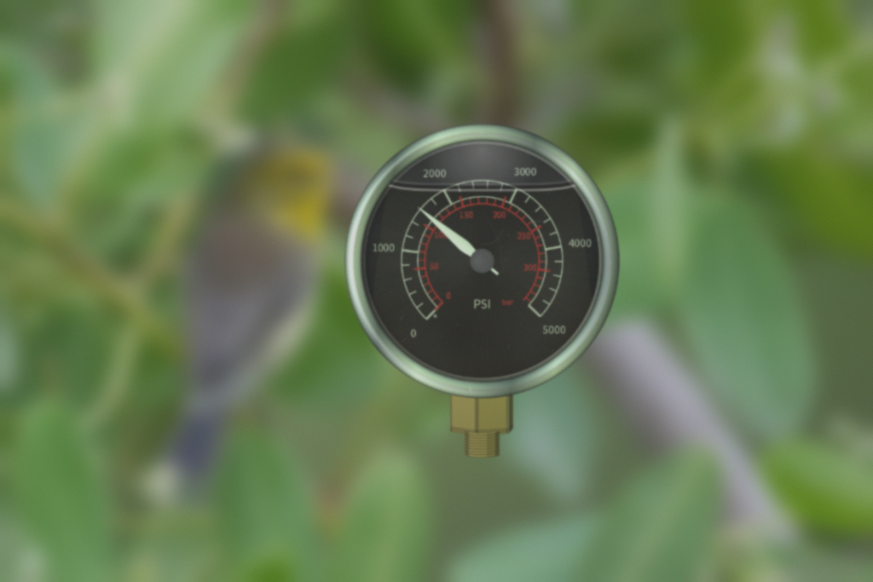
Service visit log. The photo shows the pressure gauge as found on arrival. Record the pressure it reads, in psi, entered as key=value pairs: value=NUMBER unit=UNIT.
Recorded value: value=1600 unit=psi
